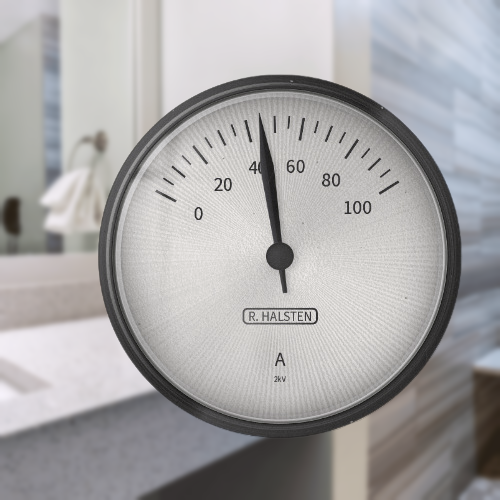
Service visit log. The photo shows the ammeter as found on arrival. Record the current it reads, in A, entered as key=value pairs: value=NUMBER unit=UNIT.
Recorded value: value=45 unit=A
